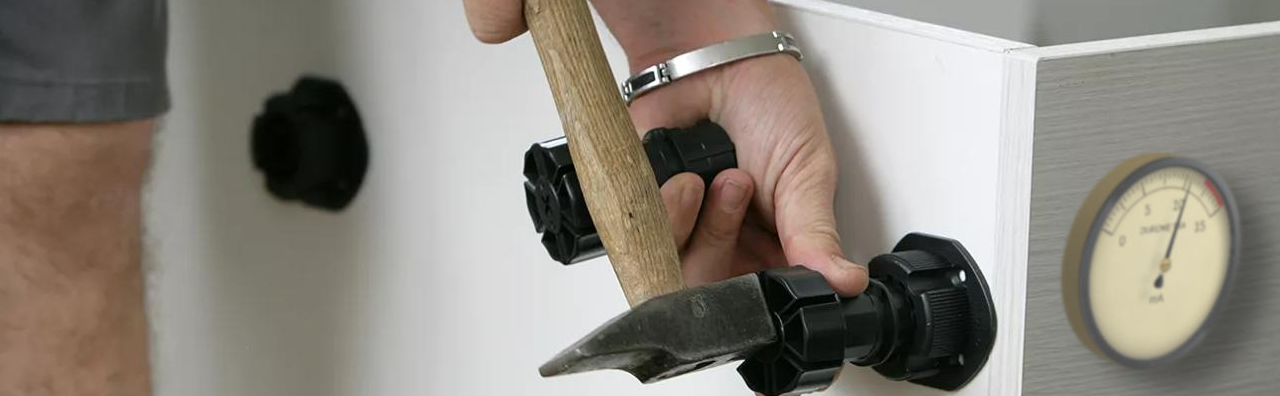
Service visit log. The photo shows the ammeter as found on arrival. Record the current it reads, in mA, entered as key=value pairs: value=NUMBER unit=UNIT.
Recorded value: value=10 unit=mA
